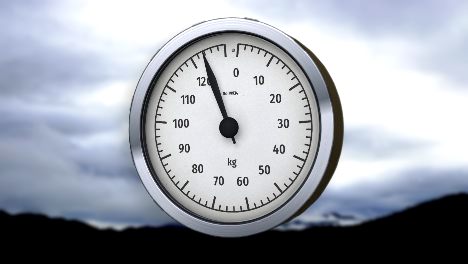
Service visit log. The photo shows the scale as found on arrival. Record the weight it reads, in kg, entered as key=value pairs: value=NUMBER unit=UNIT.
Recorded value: value=124 unit=kg
